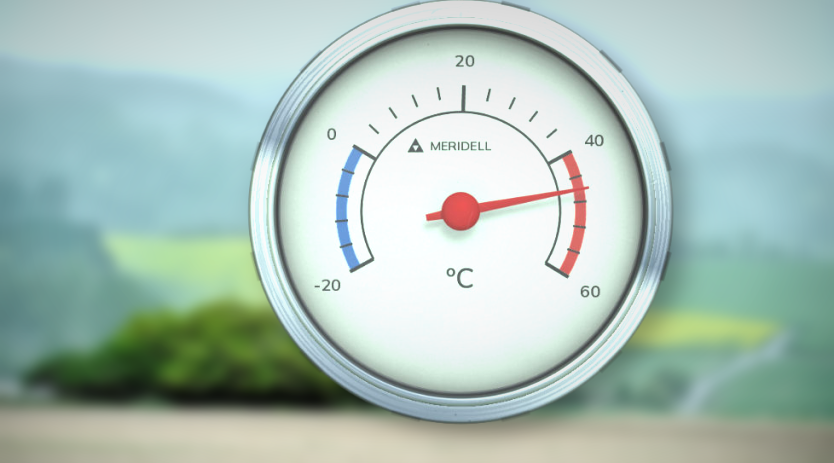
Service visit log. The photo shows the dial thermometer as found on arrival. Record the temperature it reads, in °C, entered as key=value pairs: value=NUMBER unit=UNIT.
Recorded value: value=46 unit=°C
